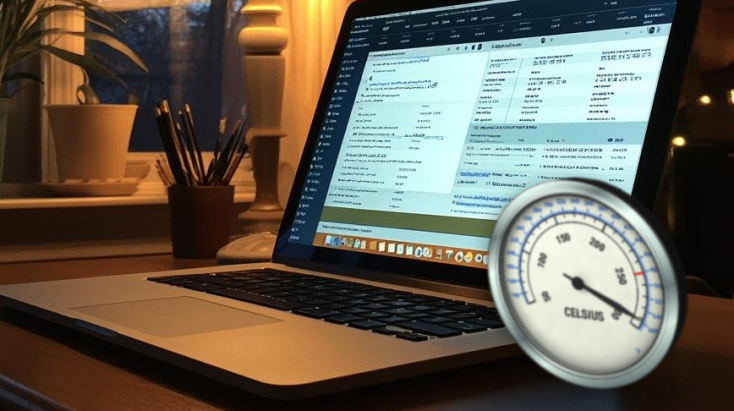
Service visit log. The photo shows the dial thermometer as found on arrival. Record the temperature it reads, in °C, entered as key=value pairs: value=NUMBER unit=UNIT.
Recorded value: value=290 unit=°C
